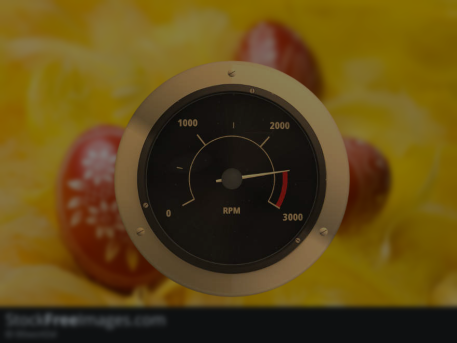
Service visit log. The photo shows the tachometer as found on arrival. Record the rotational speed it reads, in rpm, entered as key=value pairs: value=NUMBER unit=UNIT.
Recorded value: value=2500 unit=rpm
